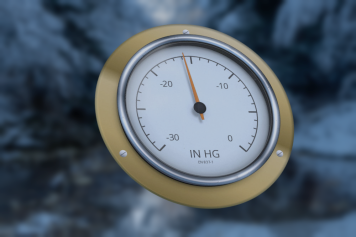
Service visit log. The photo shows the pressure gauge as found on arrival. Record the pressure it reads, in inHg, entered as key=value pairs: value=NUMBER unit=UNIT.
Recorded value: value=-16 unit=inHg
